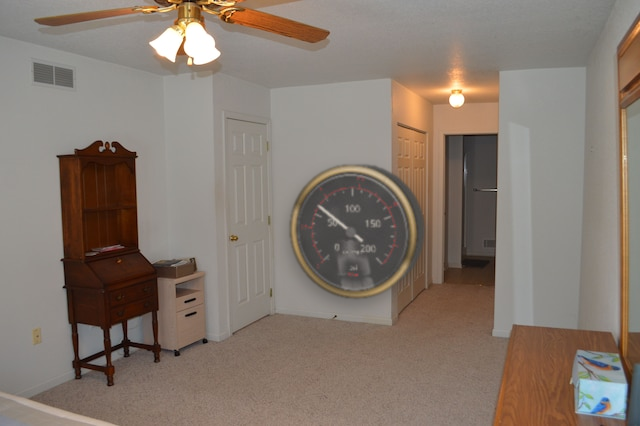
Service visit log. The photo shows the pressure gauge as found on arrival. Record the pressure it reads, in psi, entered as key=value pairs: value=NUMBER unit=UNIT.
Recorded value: value=60 unit=psi
